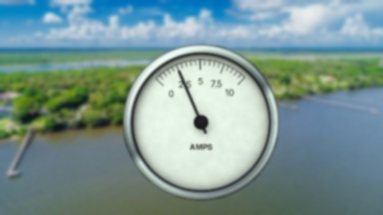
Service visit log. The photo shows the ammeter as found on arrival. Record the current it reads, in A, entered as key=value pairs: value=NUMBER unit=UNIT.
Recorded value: value=2.5 unit=A
